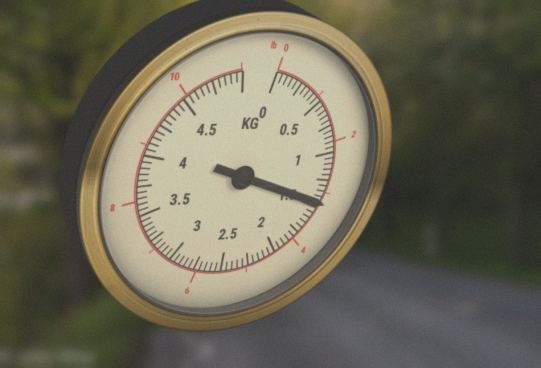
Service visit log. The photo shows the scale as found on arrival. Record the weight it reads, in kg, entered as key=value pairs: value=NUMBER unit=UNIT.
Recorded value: value=1.45 unit=kg
